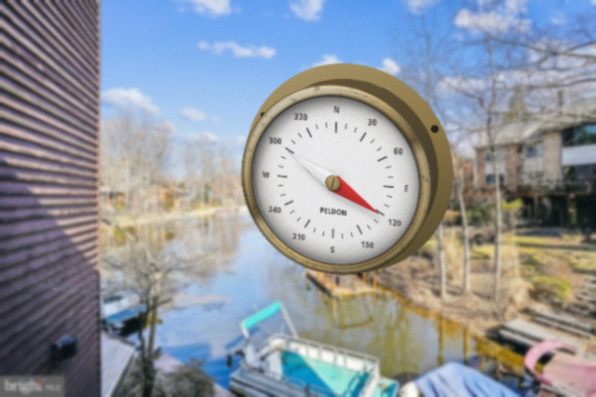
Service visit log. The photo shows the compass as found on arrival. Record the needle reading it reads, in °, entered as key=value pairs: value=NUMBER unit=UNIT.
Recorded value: value=120 unit=°
